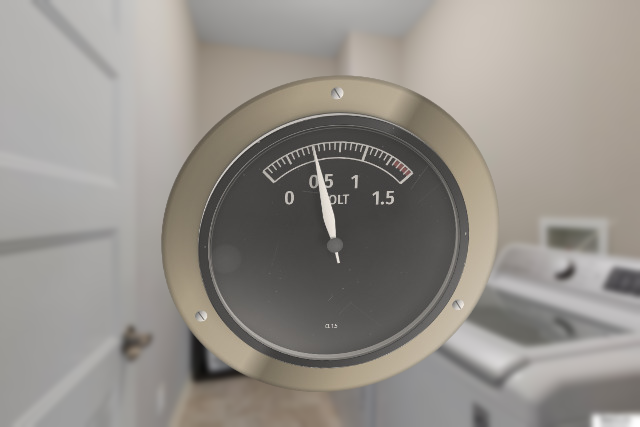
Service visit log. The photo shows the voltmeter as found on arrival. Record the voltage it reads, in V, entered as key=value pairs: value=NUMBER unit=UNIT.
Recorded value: value=0.5 unit=V
